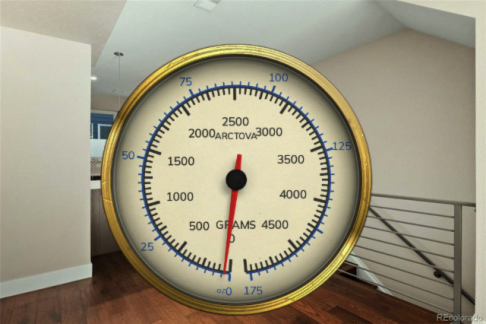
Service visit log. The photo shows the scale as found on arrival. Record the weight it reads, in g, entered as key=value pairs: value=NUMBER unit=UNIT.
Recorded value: value=50 unit=g
